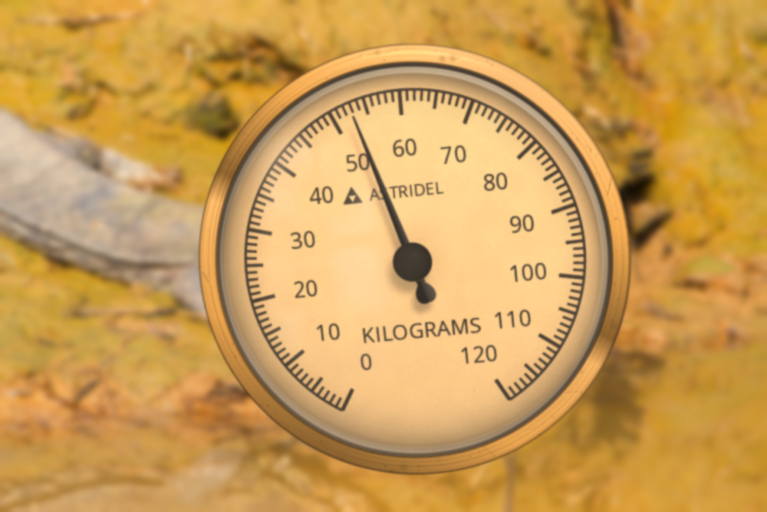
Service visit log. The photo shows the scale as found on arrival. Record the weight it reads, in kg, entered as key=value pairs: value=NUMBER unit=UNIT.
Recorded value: value=53 unit=kg
